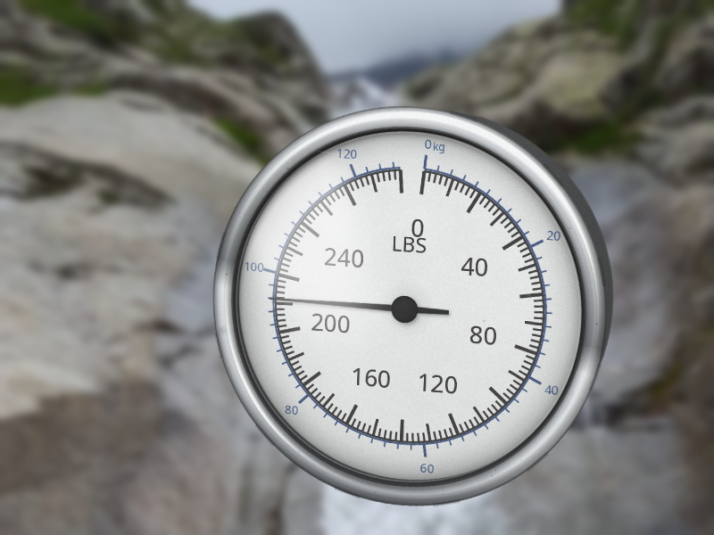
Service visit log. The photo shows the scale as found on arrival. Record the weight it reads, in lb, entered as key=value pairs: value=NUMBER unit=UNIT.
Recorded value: value=212 unit=lb
